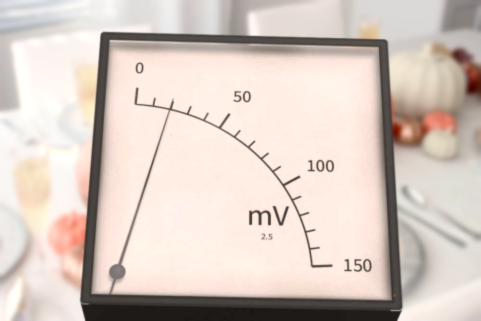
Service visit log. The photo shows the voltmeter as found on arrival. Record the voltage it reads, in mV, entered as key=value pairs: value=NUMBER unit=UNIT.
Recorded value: value=20 unit=mV
